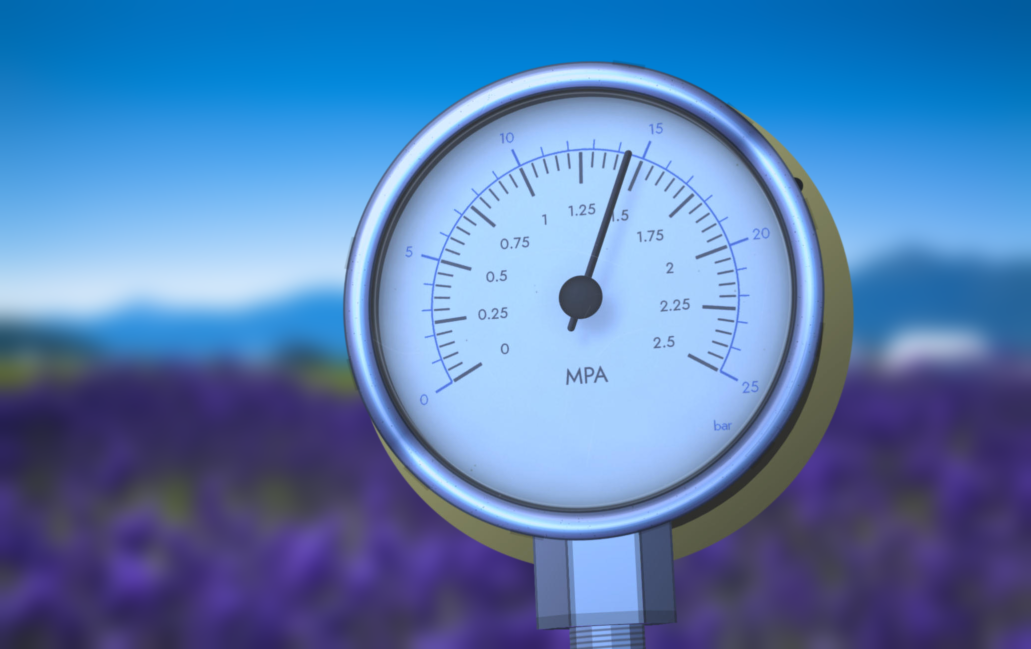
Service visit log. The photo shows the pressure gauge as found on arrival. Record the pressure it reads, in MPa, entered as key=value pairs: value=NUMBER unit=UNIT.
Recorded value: value=1.45 unit=MPa
